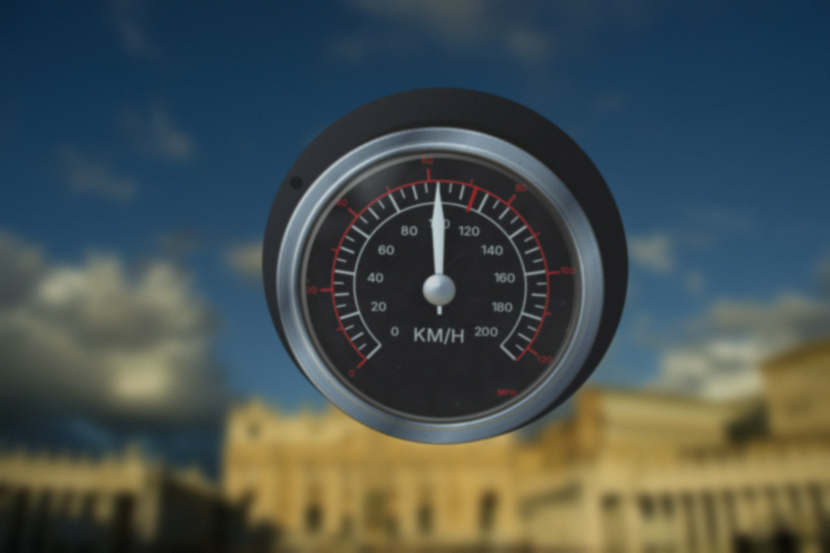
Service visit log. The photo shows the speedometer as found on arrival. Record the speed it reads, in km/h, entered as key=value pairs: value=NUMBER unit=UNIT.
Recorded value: value=100 unit=km/h
